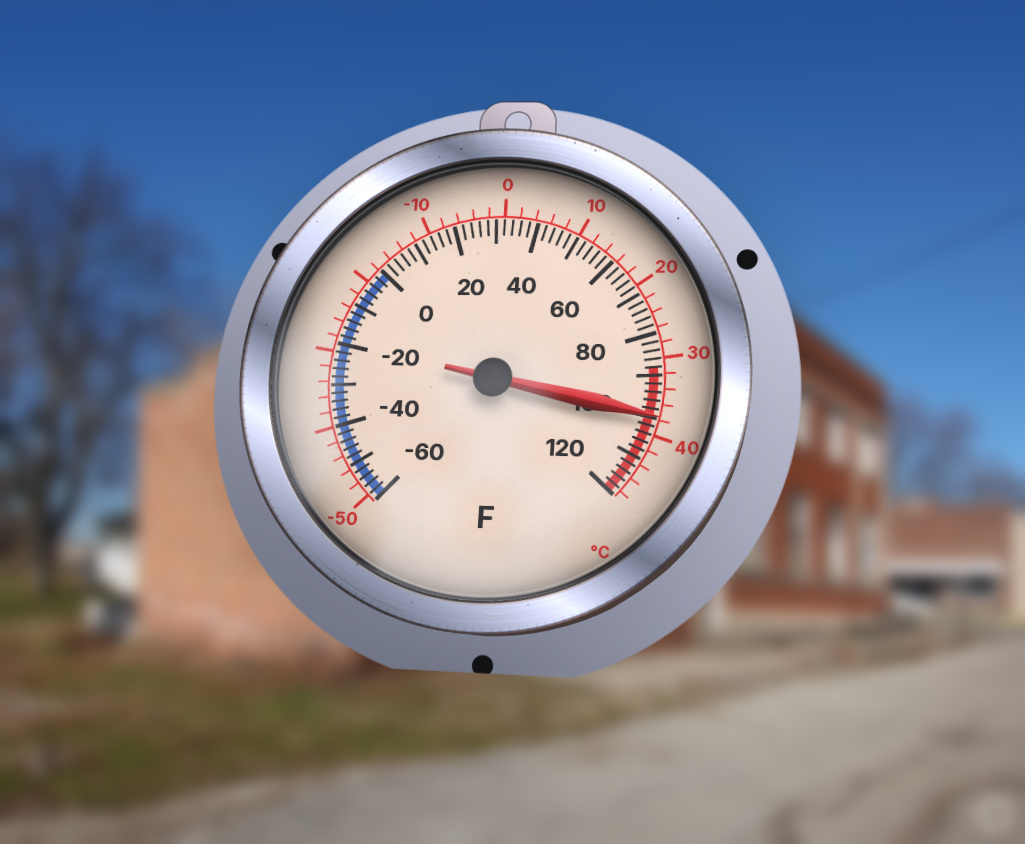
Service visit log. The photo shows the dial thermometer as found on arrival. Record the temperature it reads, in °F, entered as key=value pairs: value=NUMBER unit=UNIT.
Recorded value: value=100 unit=°F
